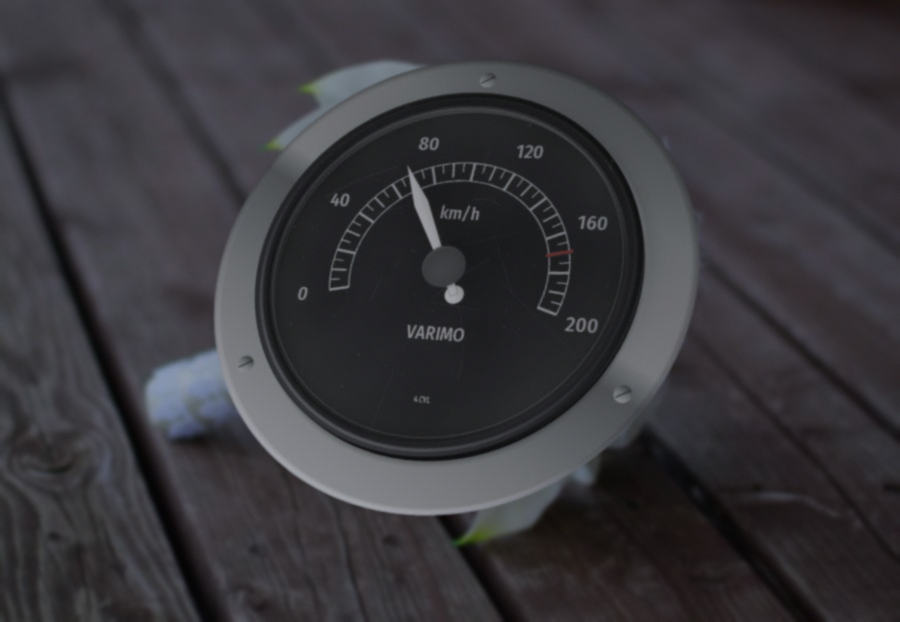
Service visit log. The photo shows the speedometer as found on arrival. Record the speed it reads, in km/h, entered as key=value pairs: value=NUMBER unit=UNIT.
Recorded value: value=70 unit=km/h
